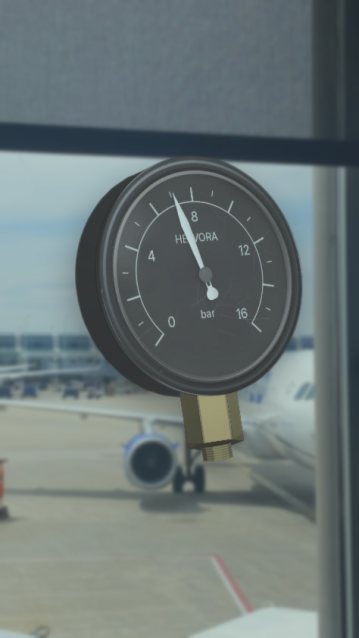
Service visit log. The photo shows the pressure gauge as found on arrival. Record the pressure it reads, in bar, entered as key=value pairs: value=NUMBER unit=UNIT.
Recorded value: value=7 unit=bar
